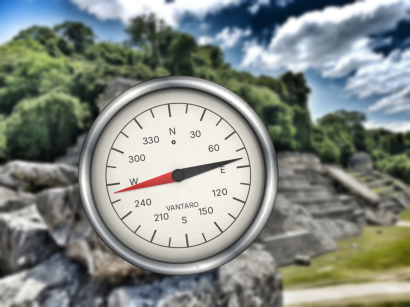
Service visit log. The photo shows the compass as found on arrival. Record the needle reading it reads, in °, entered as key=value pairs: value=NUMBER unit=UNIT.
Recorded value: value=262.5 unit=°
